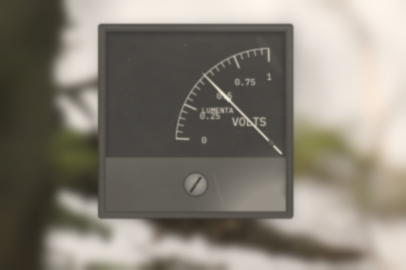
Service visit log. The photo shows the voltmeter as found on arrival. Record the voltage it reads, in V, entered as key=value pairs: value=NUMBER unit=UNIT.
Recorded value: value=0.5 unit=V
